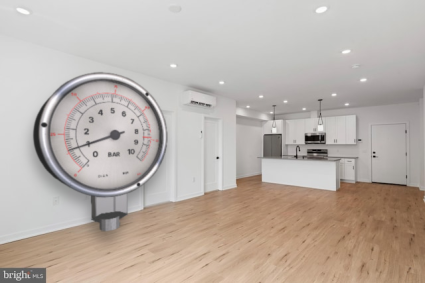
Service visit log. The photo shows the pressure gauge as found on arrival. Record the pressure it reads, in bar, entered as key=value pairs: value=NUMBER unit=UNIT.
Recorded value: value=1 unit=bar
